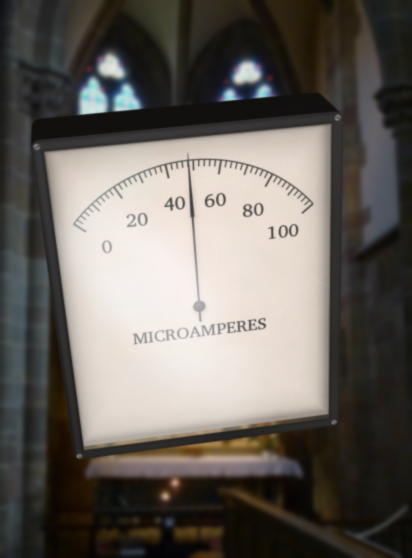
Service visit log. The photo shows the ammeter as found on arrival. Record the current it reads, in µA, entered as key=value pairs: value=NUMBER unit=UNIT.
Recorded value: value=48 unit=µA
